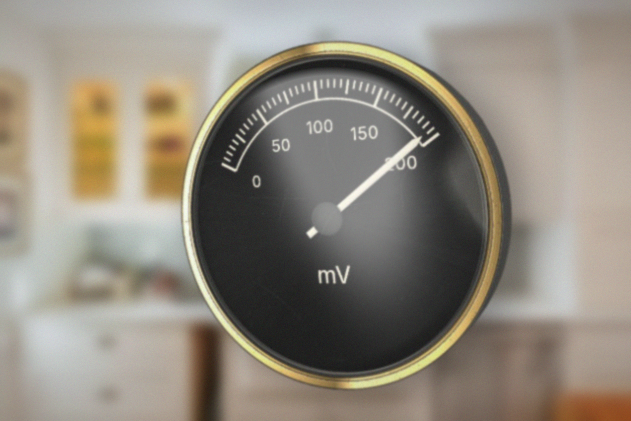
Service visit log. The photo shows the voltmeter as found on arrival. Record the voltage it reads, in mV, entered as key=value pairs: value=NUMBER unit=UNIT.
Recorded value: value=195 unit=mV
